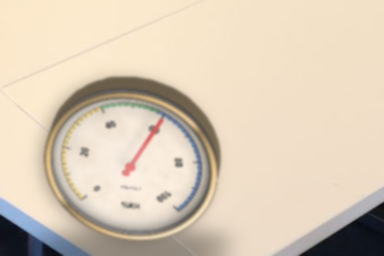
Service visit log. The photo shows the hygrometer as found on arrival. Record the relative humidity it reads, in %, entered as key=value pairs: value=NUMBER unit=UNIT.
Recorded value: value=60 unit=%
